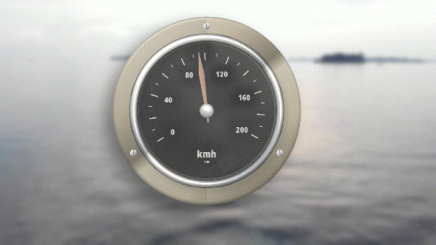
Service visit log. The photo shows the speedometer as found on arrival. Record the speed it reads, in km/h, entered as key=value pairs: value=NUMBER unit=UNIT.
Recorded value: value=95 unit=km/h
